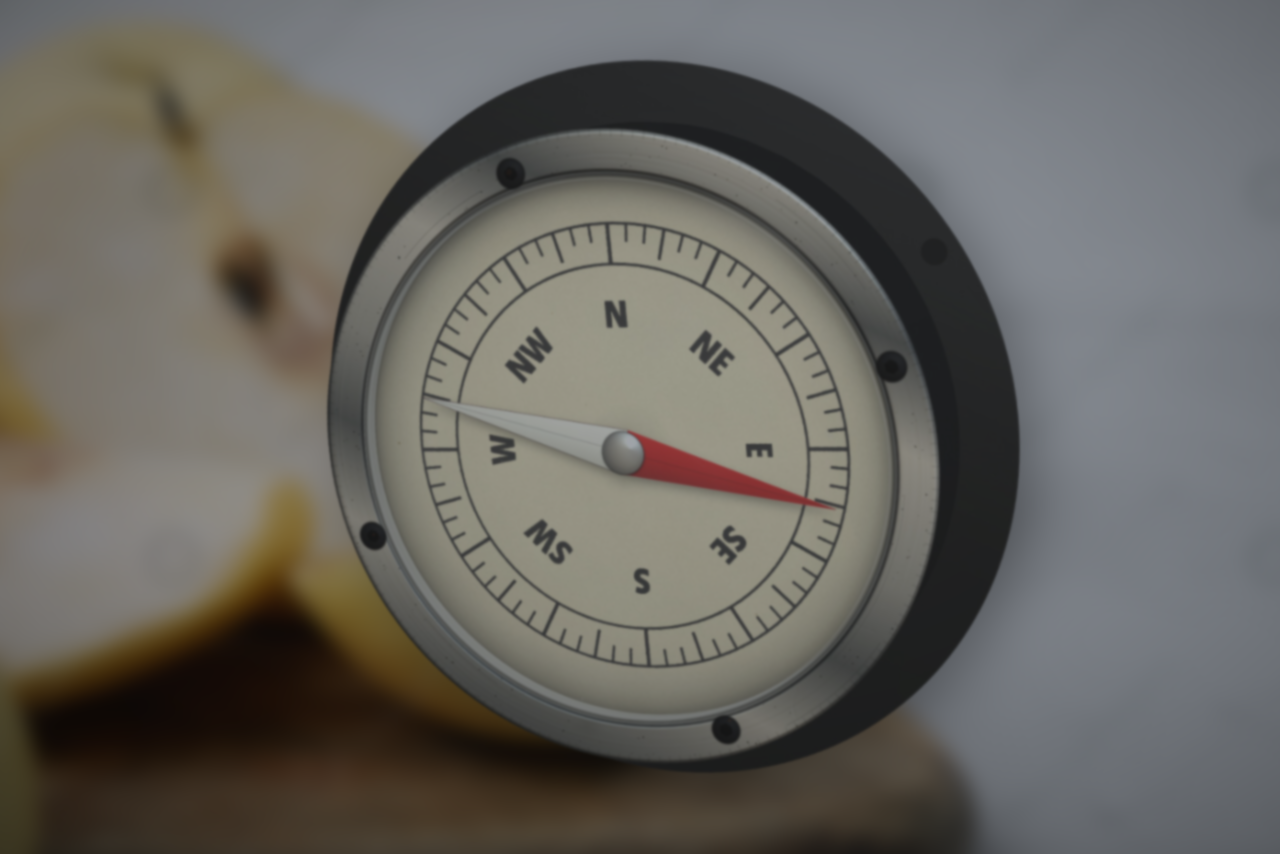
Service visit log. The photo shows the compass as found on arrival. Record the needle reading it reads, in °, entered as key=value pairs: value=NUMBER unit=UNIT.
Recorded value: value=105 unit=°
